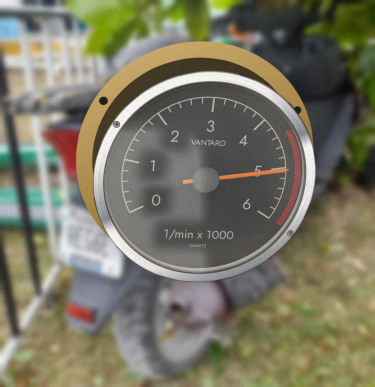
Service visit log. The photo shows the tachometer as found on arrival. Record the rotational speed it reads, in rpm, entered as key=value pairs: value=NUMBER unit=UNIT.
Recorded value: value=5000 unit=rpm
